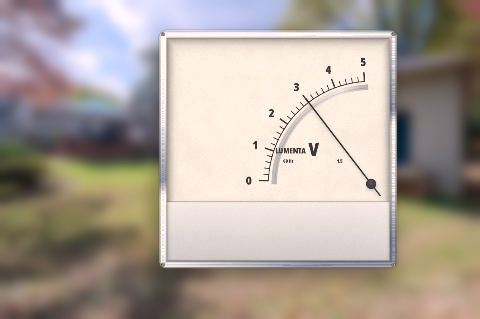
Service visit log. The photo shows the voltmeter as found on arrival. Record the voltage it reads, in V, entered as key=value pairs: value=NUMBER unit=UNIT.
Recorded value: value=3 unit=V
